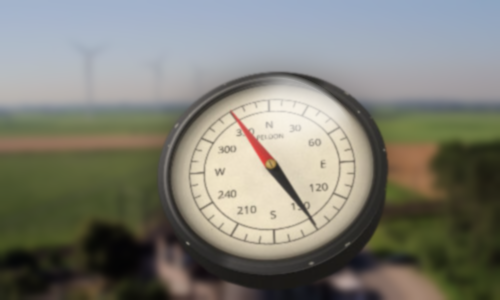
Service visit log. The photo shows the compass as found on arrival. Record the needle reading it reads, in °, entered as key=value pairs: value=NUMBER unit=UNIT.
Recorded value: value=330 unit=°
